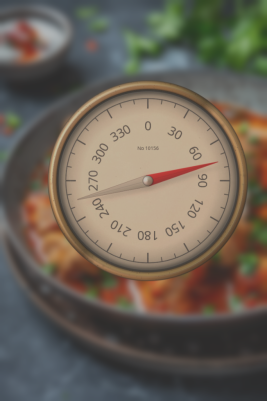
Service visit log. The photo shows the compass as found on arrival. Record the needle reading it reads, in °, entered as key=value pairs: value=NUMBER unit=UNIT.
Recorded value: value=75 unit=°
